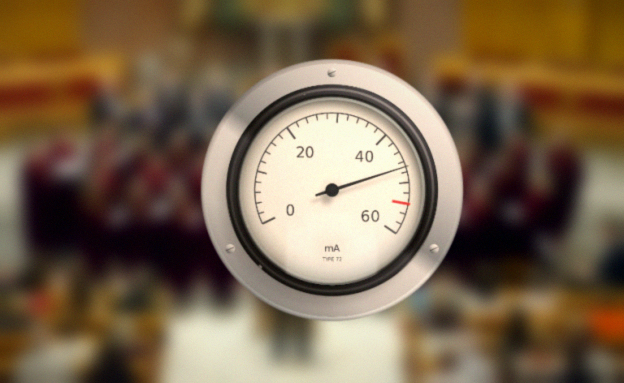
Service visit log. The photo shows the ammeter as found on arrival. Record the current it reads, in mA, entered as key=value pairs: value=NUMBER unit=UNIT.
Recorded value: value=47 unit=mA
